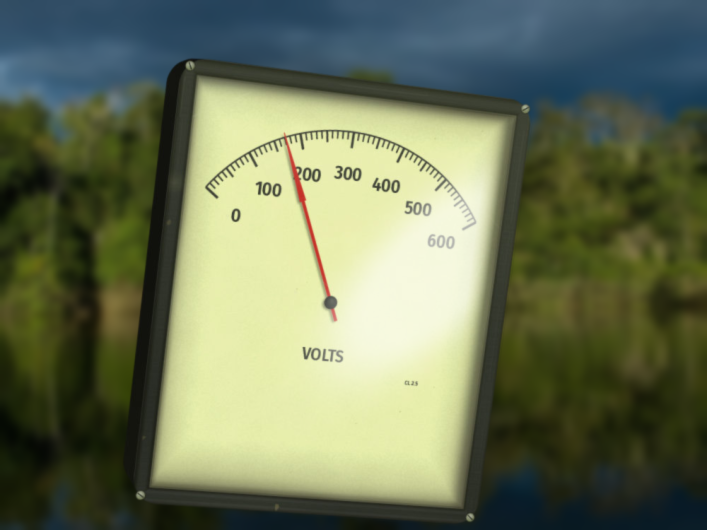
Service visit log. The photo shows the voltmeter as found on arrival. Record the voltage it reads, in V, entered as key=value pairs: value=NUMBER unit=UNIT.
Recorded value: value=170 unit=V
